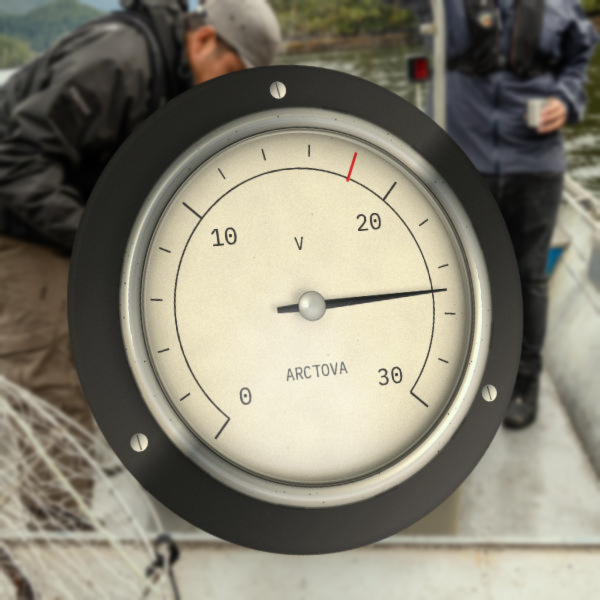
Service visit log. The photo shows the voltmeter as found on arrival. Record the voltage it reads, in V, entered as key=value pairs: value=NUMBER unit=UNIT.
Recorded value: value=25 unit=V
